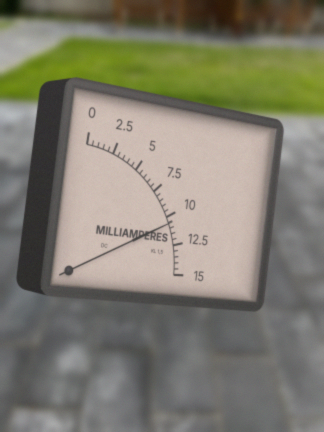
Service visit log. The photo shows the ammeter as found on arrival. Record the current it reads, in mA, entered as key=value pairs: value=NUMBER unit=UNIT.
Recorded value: value=10.5 unit=mA
